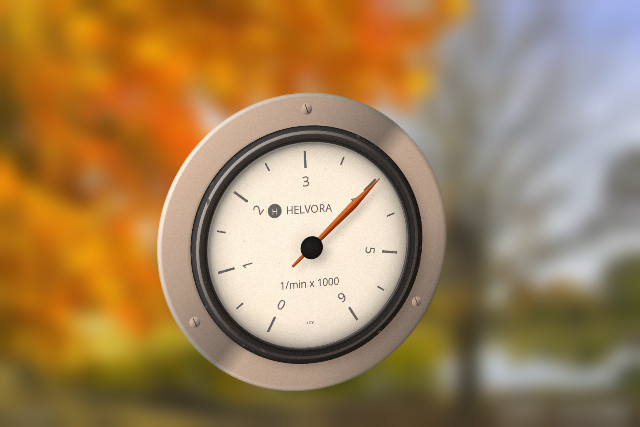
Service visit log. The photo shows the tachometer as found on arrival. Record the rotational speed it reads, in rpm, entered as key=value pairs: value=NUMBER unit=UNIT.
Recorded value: value=4000 unit=rpm
